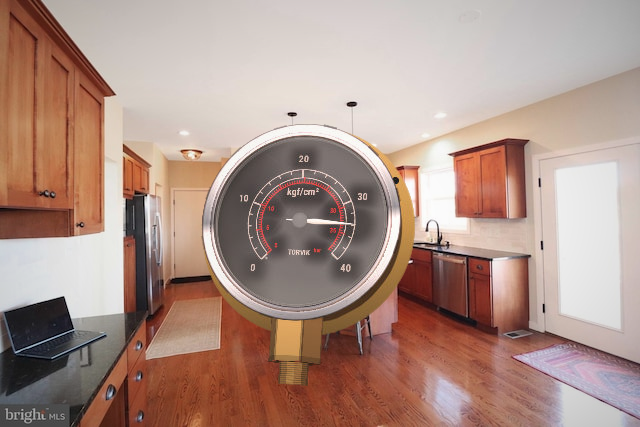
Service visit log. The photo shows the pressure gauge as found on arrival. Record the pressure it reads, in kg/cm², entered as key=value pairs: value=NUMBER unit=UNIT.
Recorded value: value=34 unit=kg/cm²
